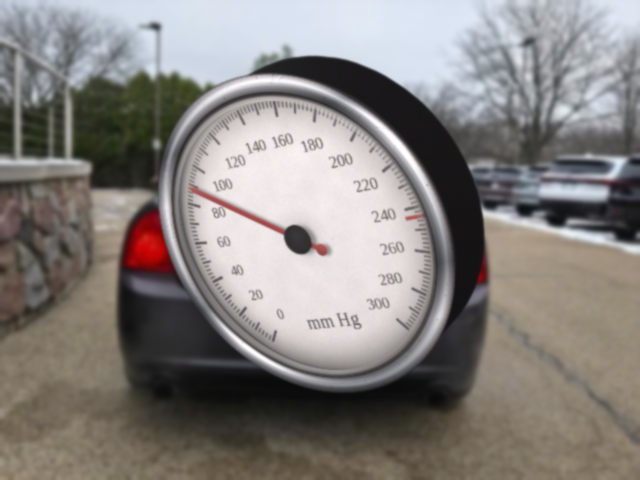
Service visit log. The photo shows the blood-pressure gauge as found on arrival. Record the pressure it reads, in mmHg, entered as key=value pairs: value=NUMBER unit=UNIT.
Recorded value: value=90 unit=mmHg
